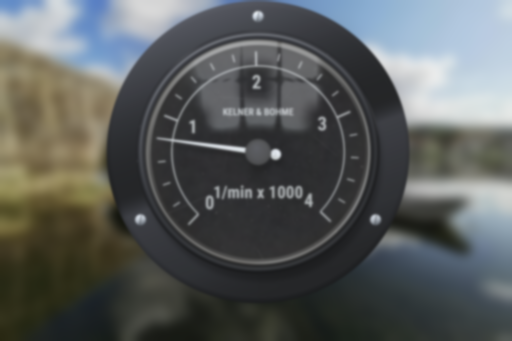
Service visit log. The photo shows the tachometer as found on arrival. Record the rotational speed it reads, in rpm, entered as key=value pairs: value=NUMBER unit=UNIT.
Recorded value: value=800 unit=rpm
